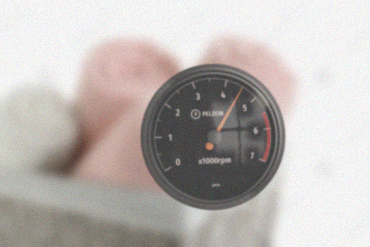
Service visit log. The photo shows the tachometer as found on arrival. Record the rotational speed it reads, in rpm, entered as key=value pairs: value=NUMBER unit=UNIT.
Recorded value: value=4500 unit=rpm
